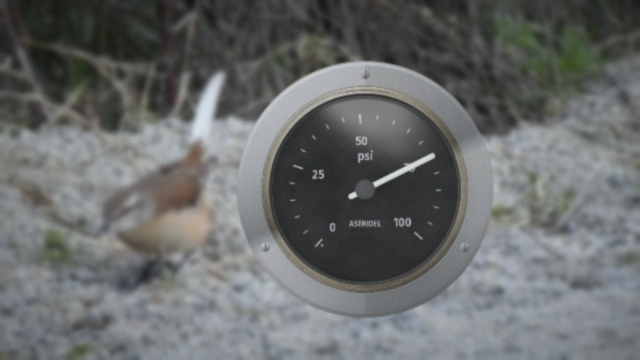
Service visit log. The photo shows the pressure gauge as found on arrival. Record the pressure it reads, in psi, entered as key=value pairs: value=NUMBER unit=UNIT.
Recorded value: value=75 unit=psi
